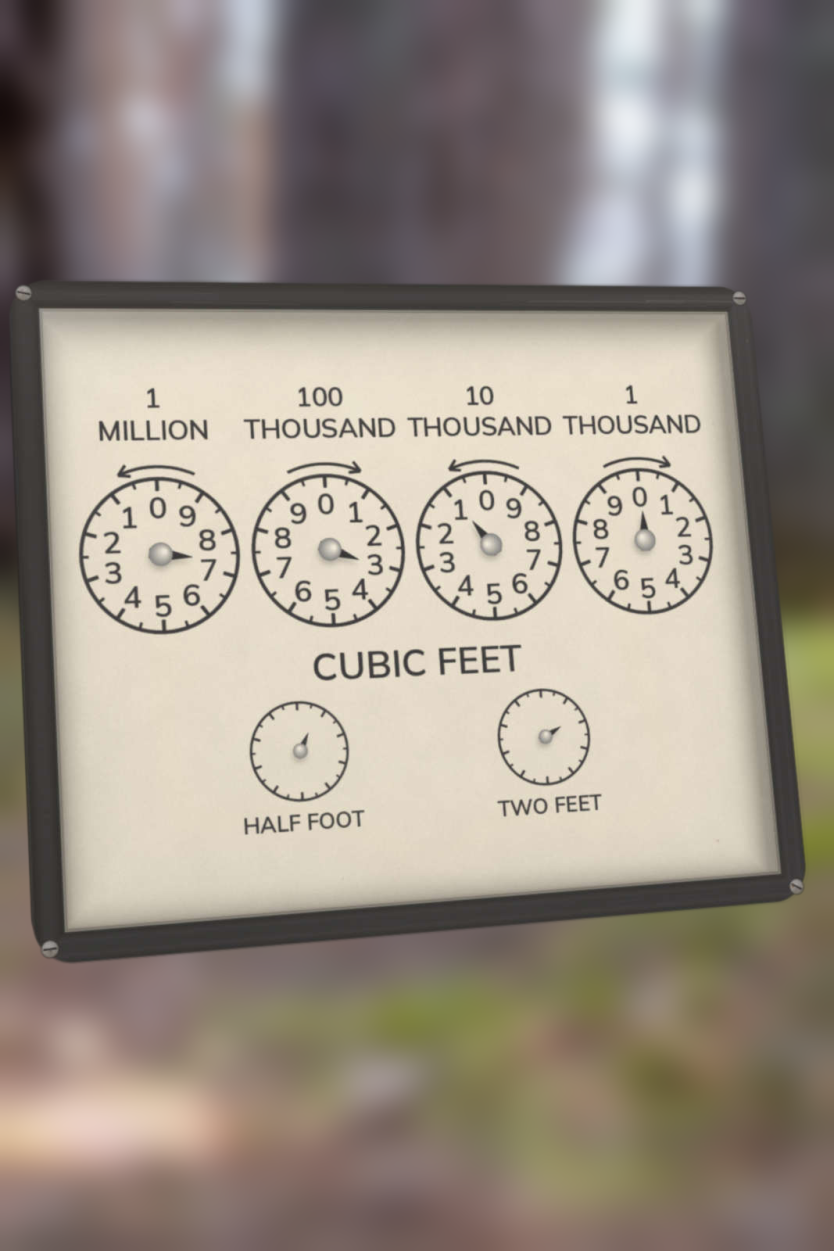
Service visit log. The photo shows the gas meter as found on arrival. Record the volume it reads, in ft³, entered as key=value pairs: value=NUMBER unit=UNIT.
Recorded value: value=731000 unit=ft³
